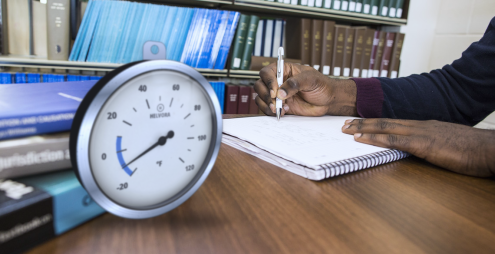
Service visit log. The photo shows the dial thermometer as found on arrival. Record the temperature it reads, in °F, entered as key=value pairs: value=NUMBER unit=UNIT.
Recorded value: value=-10 unit=°F
